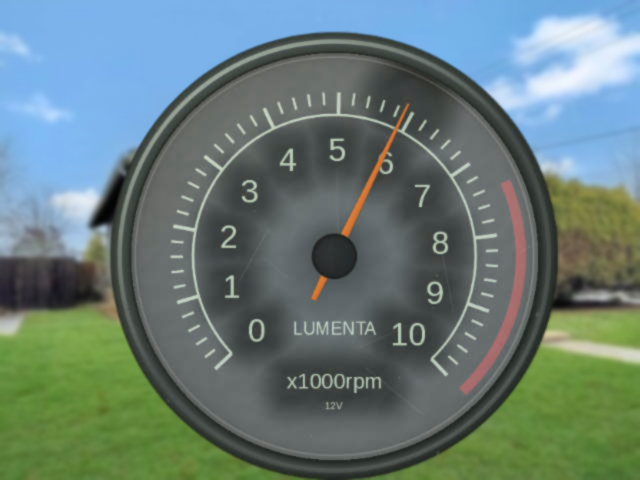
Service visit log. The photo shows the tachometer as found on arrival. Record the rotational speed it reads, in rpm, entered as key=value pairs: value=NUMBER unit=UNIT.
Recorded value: value=5900 unit=rpm
